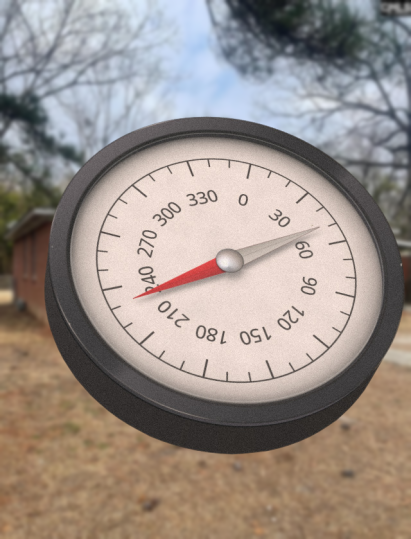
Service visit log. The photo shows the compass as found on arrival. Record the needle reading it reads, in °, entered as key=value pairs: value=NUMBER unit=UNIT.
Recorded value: value=230 unit=°
